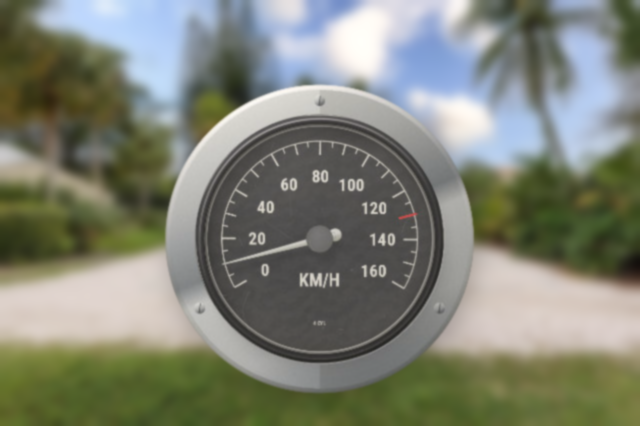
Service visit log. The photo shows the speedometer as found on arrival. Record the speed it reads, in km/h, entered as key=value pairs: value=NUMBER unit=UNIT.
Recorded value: value=10 unit=km/h
